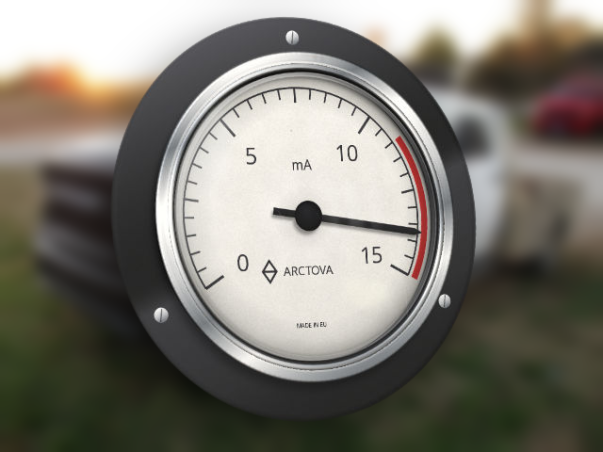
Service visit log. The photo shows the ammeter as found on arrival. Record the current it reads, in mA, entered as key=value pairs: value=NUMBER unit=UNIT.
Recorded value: value=13.75 unit=mA
